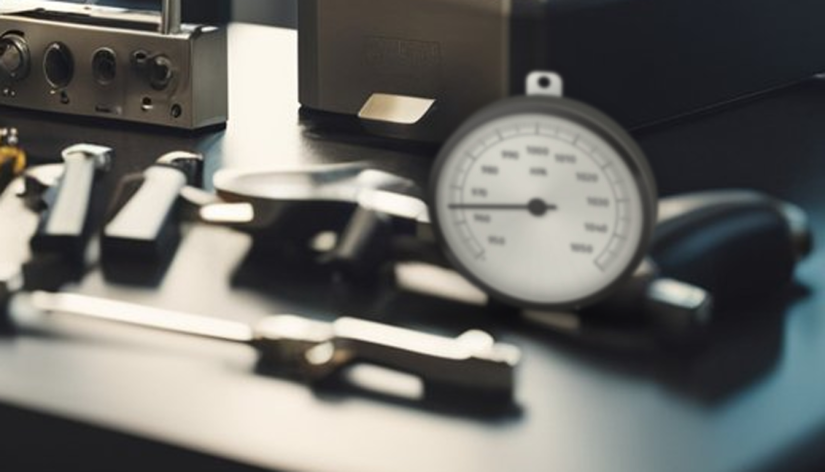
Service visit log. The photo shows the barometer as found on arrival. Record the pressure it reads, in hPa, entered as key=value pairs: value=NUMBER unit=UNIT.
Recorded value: value=965 unit=hPa
